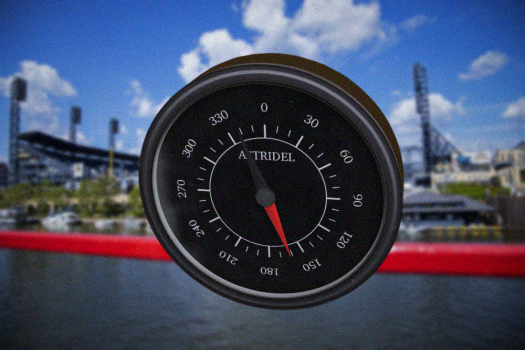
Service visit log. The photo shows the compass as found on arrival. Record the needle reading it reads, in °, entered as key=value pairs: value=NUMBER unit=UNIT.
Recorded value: value=160 unit=°
